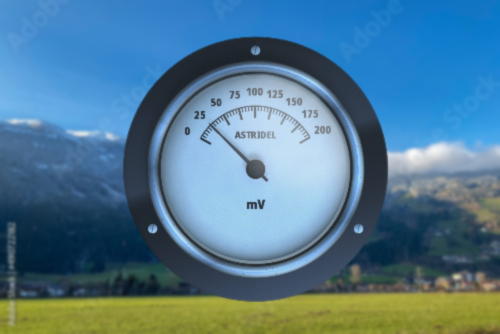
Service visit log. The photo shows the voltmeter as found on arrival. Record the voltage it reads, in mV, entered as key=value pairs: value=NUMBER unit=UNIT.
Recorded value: value=25 unit=mV
